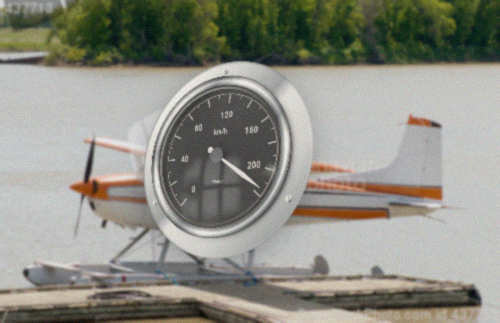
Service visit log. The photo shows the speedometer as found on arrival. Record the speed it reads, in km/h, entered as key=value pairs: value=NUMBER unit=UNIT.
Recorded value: value=215 unit=km/h
